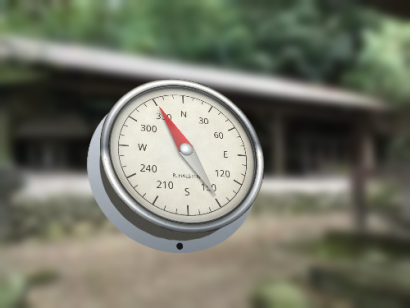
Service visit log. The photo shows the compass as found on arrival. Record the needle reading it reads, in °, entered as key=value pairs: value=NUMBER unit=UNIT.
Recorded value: value=330 unit=°
